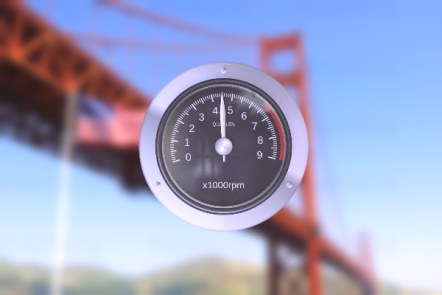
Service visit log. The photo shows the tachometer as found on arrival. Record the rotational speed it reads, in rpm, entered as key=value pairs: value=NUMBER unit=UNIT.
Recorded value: value=4500 unit=rpm
